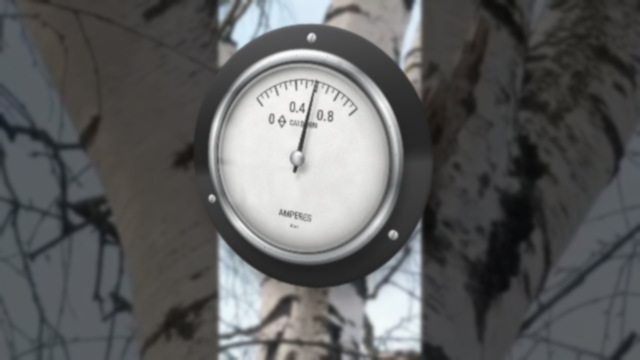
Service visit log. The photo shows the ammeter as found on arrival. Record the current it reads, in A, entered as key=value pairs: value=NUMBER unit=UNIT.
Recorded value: value=0.6 unit=A
